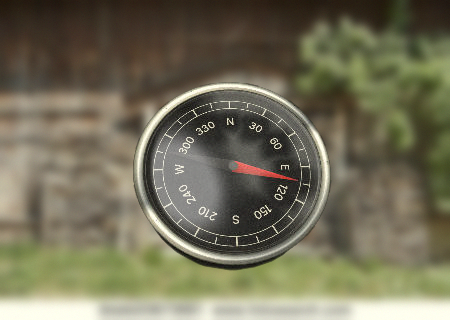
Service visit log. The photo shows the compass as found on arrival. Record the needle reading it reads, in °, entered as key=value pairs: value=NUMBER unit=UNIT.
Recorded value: value=105 unit=°
